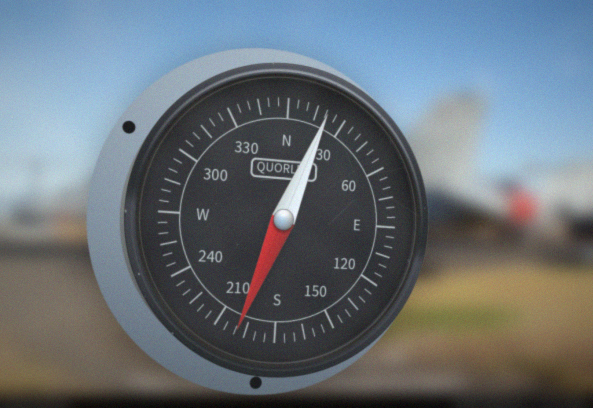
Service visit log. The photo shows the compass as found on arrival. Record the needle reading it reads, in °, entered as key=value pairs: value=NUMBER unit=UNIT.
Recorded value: value=200 unit=°
